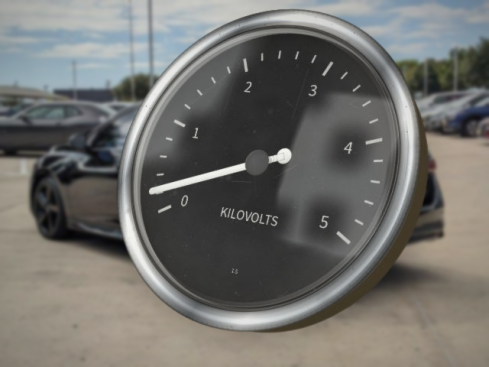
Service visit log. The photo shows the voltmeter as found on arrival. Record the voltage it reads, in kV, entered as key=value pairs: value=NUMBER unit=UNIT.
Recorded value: value=0.2 unit=kV
